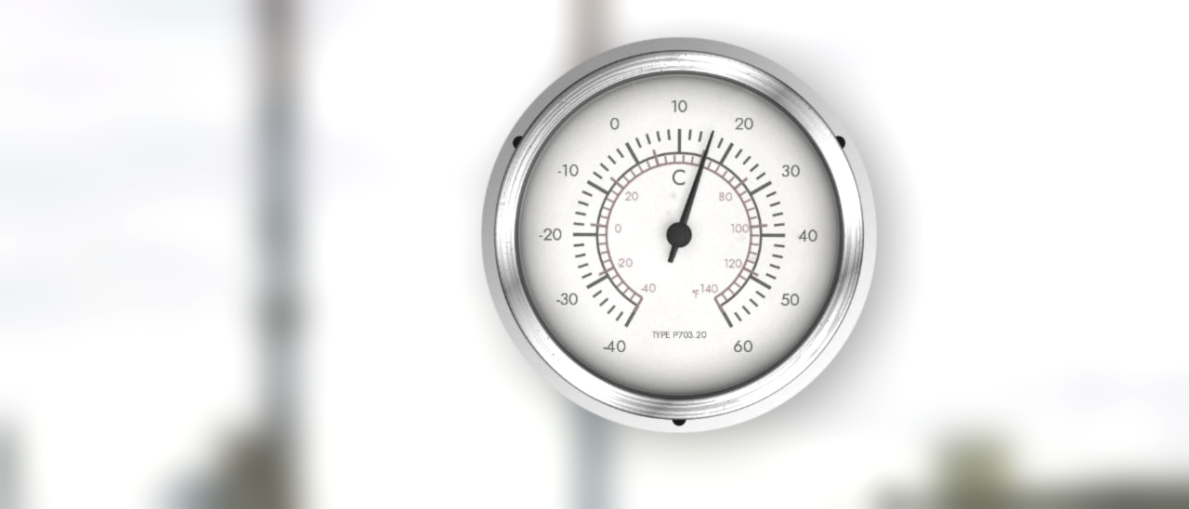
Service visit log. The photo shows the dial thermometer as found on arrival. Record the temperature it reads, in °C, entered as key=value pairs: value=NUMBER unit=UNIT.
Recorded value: value=16 unit=°C
